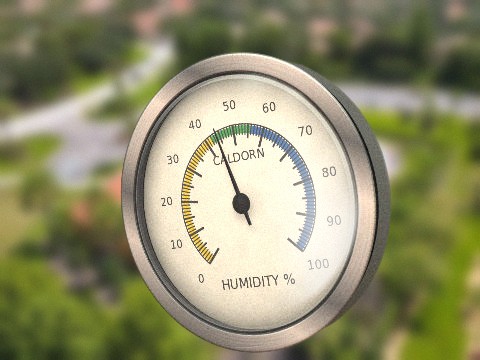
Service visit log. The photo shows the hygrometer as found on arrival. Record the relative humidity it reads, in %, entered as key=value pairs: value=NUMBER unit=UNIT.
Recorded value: value=45 unit=%
